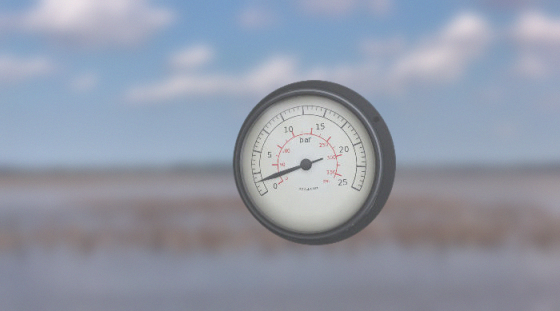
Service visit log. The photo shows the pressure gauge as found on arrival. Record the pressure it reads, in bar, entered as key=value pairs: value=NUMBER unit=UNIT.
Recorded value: value=1.5 unit=bar
